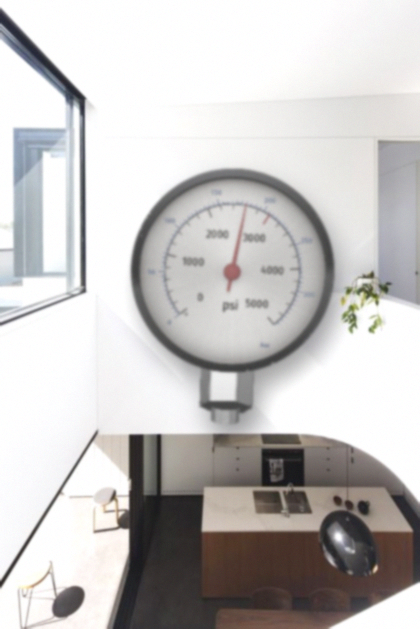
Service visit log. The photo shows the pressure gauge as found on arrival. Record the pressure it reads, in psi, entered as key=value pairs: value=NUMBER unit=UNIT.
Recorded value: value=2600 unit=psi
